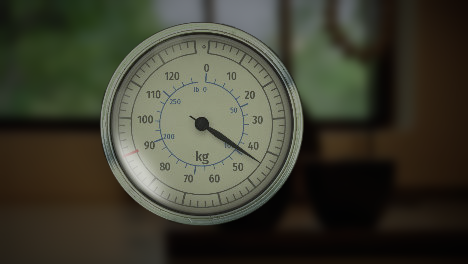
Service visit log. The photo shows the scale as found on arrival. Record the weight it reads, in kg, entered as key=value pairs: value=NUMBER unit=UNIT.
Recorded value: value=44 unit=kg
